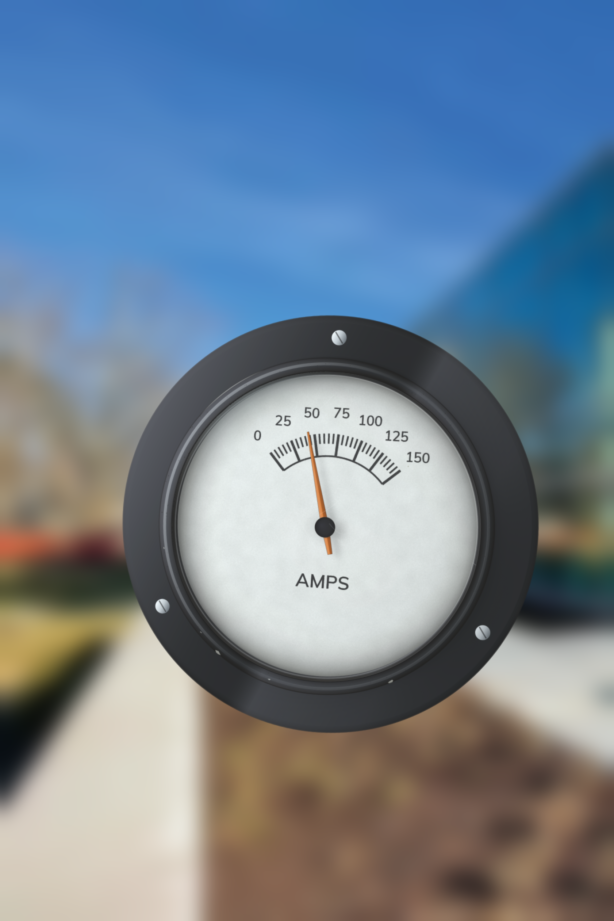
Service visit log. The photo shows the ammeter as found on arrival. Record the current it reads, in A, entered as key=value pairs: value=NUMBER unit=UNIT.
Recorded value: value=45 unit=A
